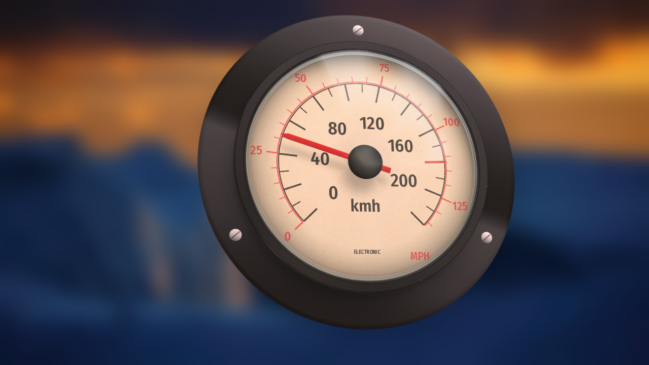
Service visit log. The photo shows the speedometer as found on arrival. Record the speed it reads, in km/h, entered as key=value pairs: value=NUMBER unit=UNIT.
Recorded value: value=50 unit=km/h
